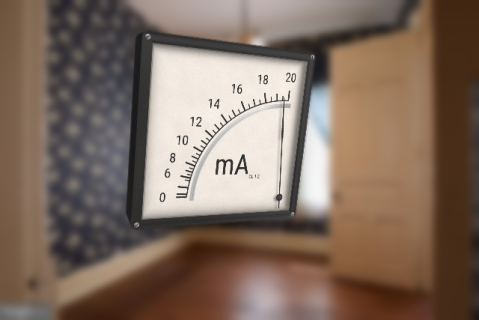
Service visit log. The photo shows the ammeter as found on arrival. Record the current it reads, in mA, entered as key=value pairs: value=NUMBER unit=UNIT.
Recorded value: value=19.5 unit=mA
